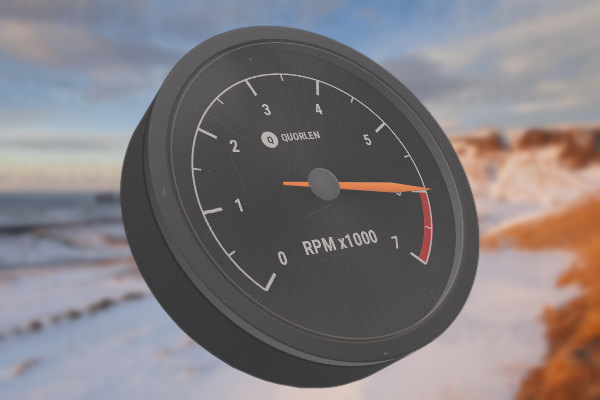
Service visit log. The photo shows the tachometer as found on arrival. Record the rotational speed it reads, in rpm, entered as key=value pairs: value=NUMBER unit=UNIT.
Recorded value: value=6000 unit=rpm
